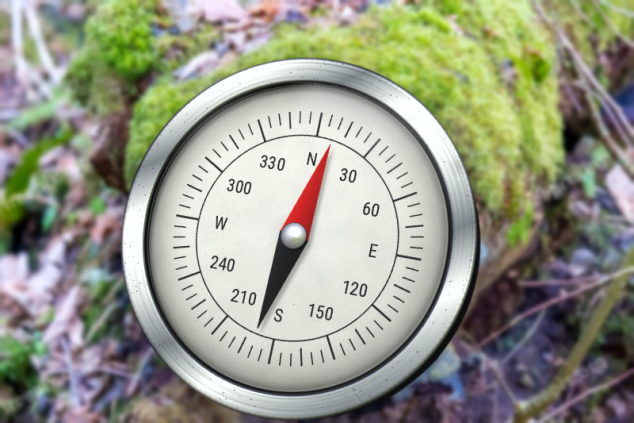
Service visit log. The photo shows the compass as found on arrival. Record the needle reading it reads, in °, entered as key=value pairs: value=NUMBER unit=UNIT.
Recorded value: value=10 unit=°
